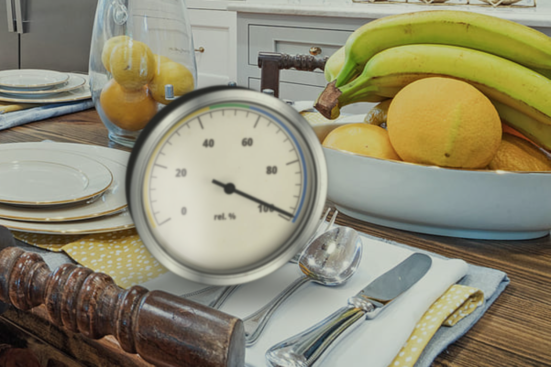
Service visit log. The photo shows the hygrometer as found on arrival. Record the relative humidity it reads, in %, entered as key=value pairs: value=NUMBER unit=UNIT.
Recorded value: value=98 unit=%
